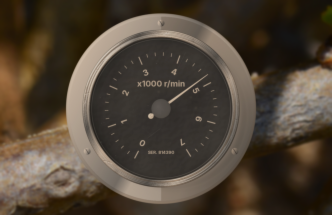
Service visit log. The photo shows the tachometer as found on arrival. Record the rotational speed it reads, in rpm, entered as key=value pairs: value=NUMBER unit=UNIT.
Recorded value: value=4800 unit=rpm
